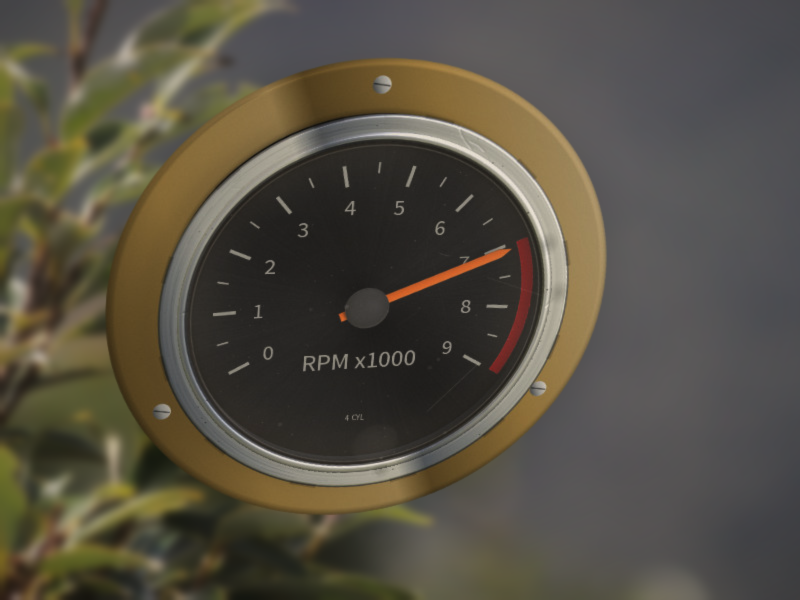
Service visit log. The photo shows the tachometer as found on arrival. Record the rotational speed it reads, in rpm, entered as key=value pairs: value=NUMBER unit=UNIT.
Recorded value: value=7000 unit=rpm
